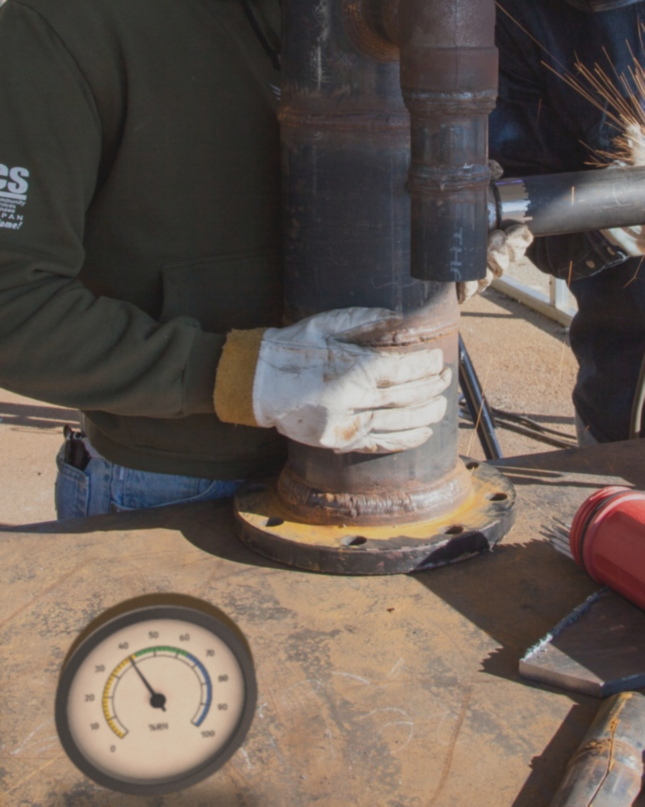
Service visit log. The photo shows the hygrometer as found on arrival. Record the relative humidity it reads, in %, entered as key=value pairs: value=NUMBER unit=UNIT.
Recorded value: value=40 unit=%
